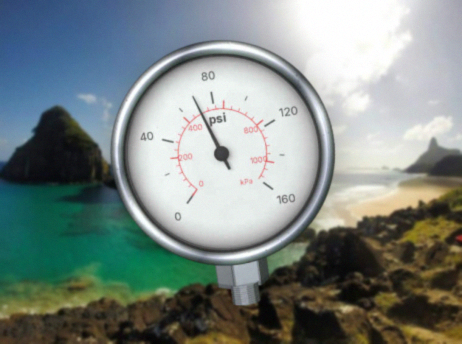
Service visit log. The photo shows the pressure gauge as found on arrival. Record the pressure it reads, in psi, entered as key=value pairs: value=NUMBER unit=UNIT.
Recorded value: value=70 unit=psi
